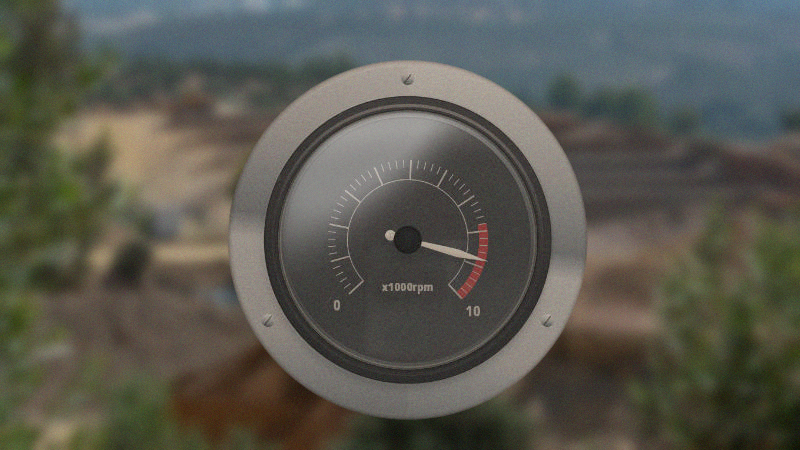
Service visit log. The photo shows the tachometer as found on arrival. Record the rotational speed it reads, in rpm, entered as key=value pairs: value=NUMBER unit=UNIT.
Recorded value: value=8800 unit=rpm
